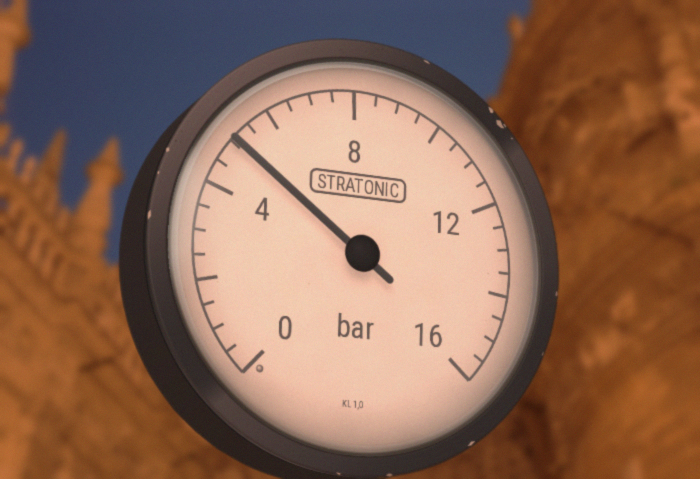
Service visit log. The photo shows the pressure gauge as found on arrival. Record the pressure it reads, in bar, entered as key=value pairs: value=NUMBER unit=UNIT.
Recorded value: value=5 unit=bar
